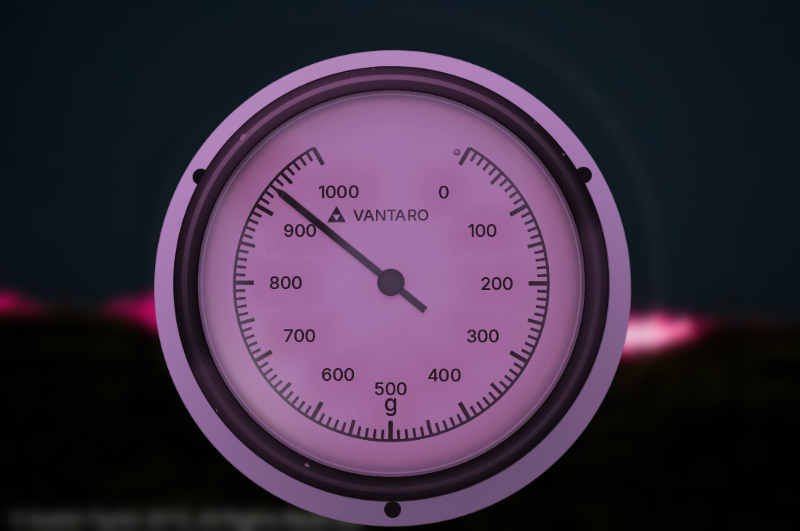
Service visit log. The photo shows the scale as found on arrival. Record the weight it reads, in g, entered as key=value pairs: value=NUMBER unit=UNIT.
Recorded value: value=930 unit=g
